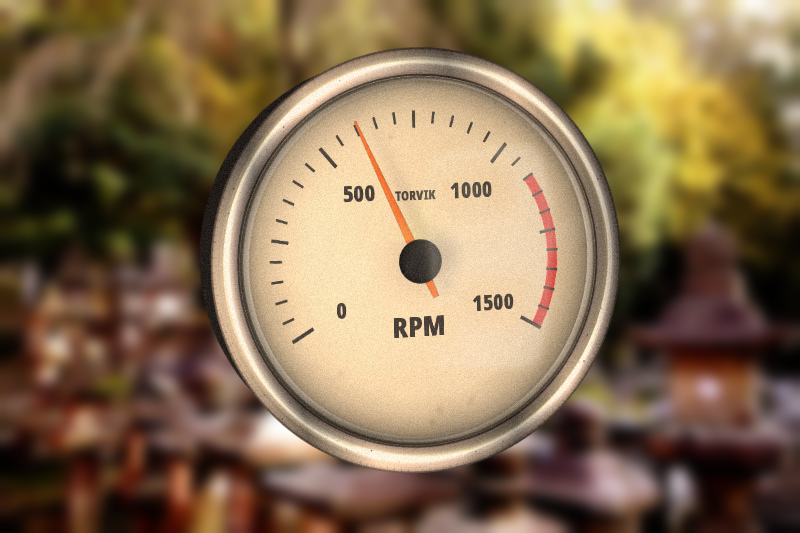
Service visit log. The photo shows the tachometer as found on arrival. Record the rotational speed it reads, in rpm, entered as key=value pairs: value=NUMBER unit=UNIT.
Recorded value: value=600 unit=rpm
